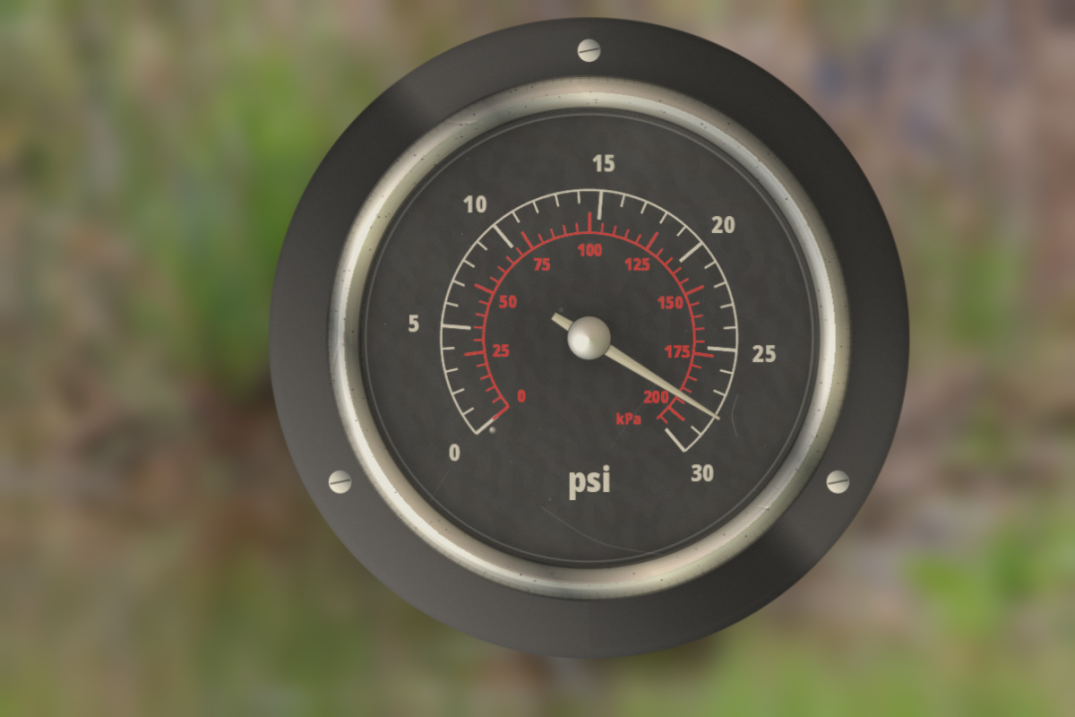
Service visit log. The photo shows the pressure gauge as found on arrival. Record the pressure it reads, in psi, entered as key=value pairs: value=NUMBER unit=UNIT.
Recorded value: value=28 unit=psi
